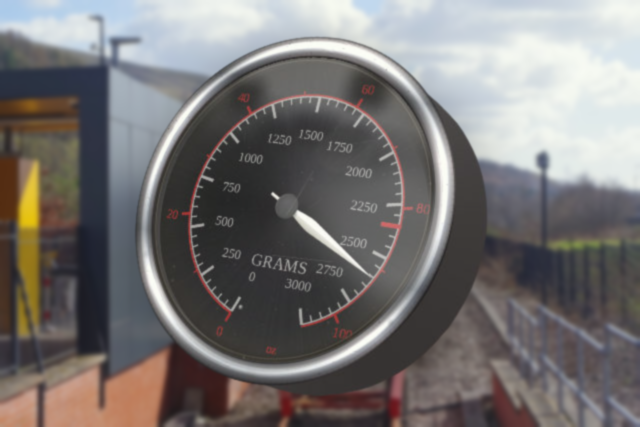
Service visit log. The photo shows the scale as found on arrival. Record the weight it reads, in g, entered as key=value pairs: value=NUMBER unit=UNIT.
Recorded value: value=2600 unit=g
